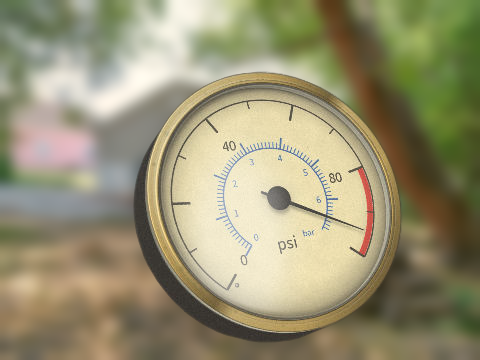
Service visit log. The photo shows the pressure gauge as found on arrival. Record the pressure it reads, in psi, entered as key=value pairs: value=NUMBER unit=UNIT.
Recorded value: value=95 unit=psi
